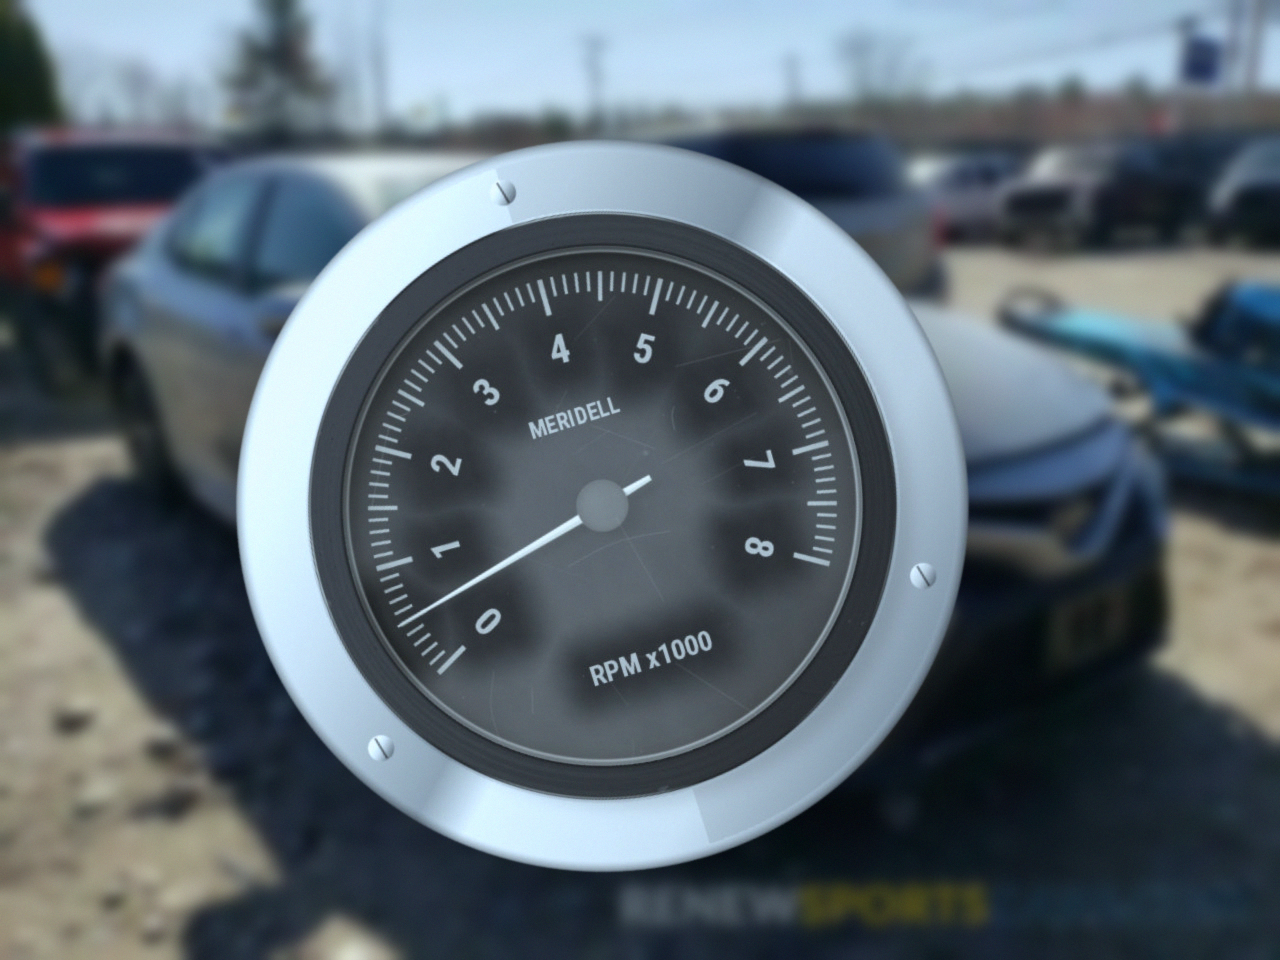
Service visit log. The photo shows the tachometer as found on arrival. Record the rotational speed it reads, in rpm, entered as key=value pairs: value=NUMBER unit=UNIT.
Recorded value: value=500 unit=rpm
